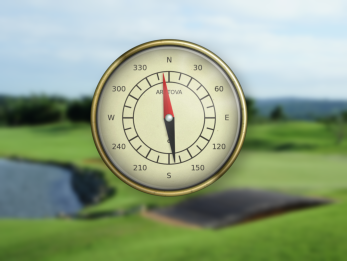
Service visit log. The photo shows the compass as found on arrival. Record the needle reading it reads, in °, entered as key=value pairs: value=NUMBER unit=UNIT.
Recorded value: value=352.5 unit=°
